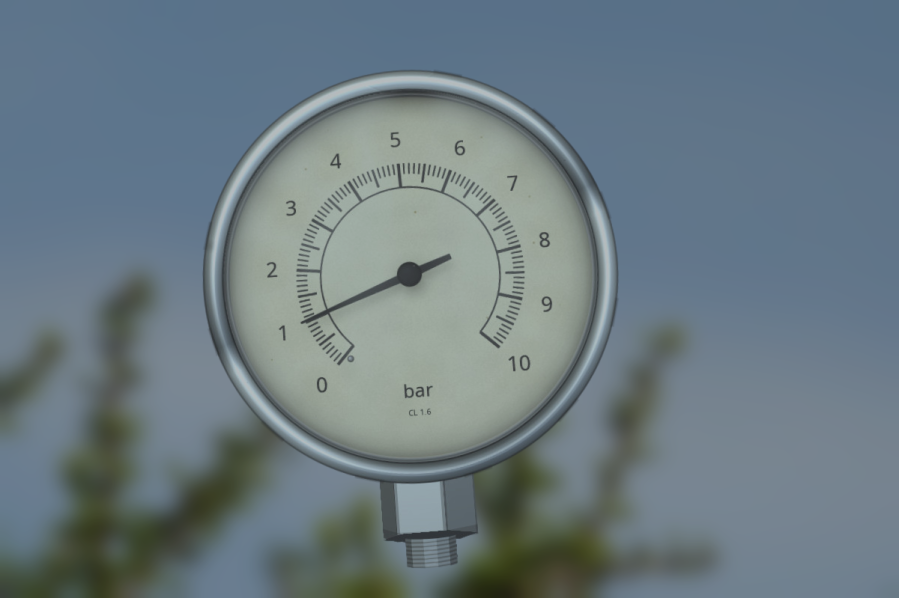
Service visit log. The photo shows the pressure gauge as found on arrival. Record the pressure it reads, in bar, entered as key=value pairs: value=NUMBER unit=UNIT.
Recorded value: value=1 unit=bar
